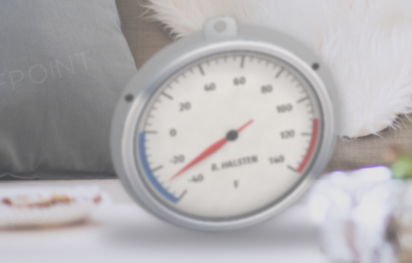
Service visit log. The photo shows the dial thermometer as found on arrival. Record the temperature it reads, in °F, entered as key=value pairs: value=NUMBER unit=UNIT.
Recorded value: value=-28 unit=°F
